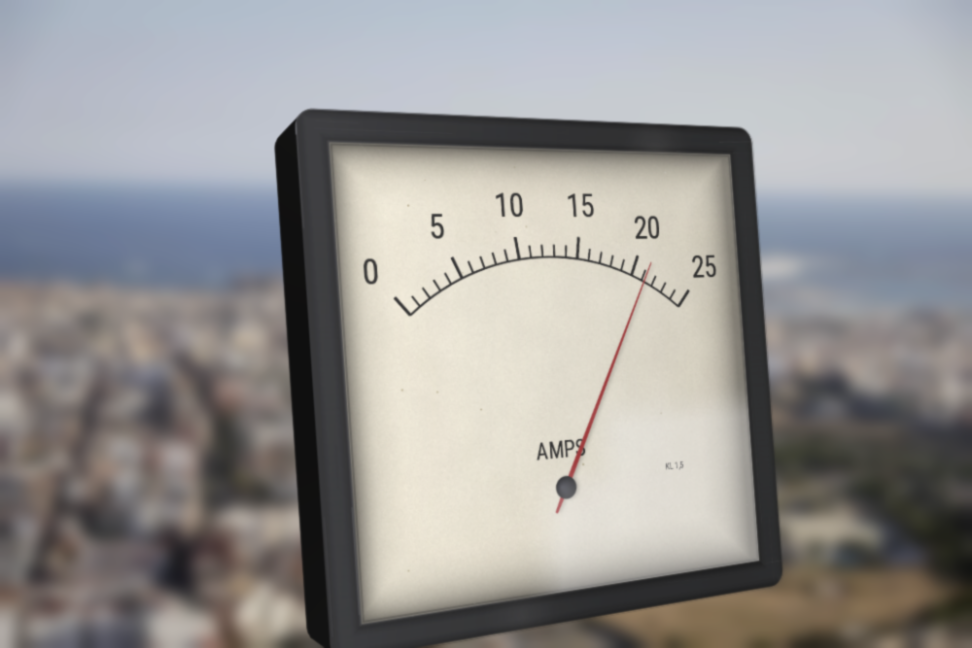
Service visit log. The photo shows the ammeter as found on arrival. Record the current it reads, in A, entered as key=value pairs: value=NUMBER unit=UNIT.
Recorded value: value=21 unit=A
